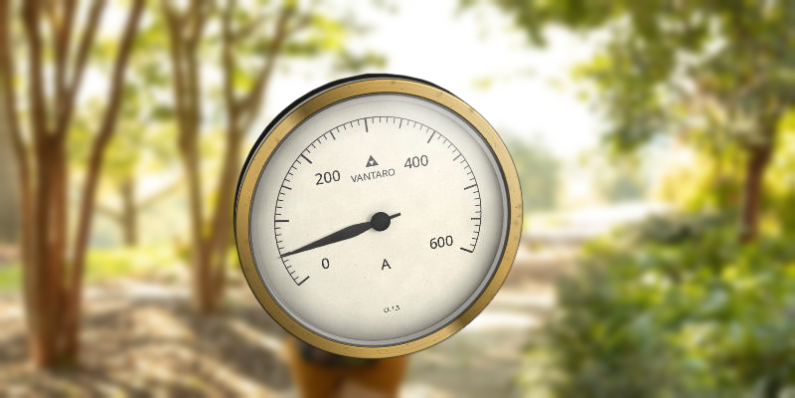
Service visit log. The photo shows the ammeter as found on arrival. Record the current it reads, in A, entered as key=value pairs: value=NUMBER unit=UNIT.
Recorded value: value=50 unit=A
